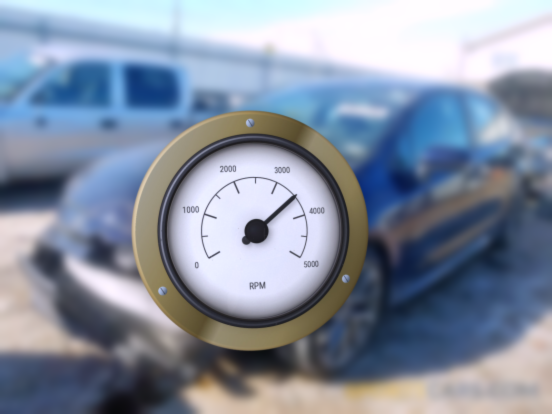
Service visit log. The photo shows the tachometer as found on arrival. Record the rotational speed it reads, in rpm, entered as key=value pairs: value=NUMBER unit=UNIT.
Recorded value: value=3500 unit=rpm
